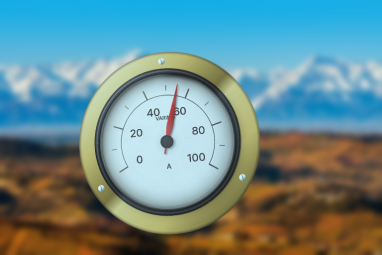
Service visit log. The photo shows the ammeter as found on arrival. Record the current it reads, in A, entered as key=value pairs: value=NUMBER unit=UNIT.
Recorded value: value=55 unit=A
